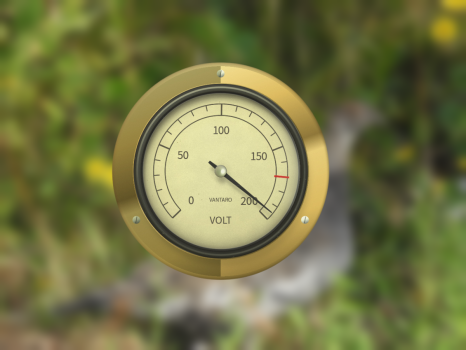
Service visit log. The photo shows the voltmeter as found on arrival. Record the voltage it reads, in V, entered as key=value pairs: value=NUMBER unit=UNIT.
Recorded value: value=195 unit=V
